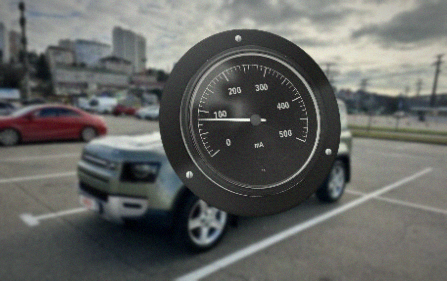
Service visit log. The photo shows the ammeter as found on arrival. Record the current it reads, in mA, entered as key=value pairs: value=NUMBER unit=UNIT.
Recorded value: value=80 unit=mA
